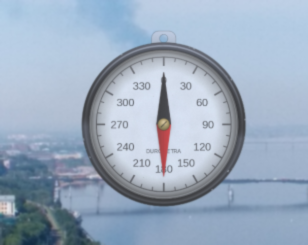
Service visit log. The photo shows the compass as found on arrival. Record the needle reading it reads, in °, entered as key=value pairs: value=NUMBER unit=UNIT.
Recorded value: value=180 unit=°
